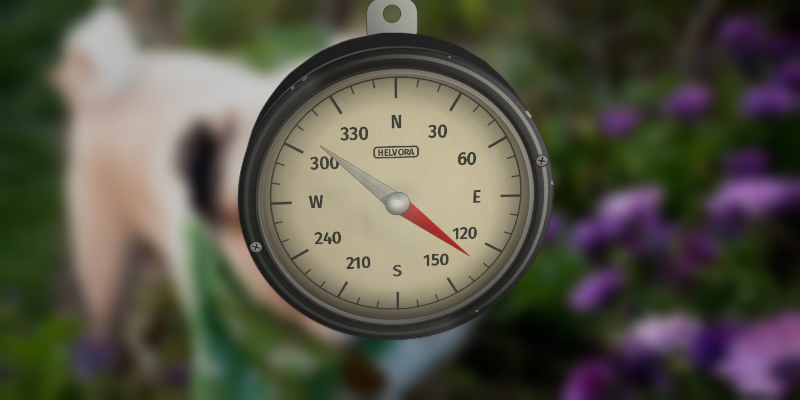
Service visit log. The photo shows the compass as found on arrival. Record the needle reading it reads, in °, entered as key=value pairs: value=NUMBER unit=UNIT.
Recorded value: value=130 unit=°
